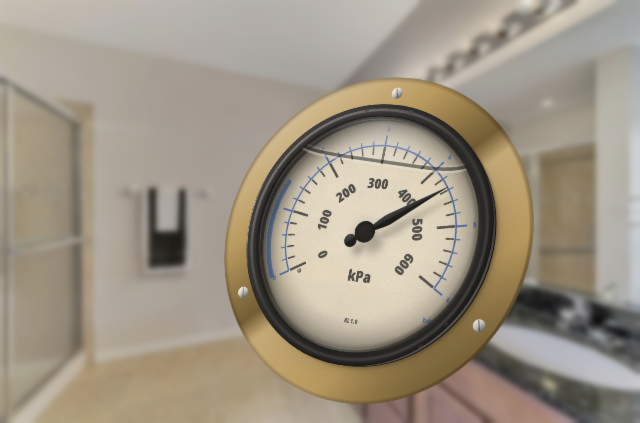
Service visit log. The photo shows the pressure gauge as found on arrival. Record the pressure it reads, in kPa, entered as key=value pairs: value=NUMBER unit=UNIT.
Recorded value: value=440 unit=kPa
